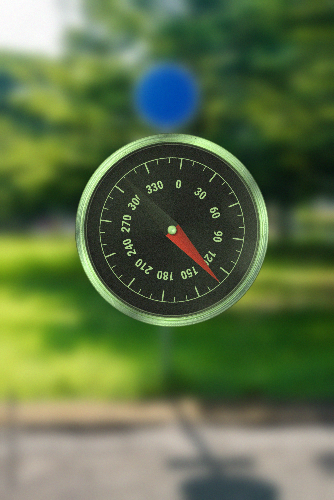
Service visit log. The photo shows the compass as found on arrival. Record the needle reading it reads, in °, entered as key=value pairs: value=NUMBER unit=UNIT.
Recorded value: value=130 unit=°
